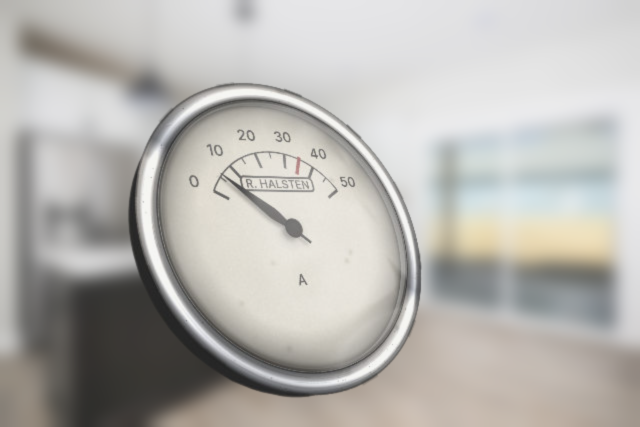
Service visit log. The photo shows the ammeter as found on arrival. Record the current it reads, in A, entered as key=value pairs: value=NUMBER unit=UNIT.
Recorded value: value=5 unit=A
